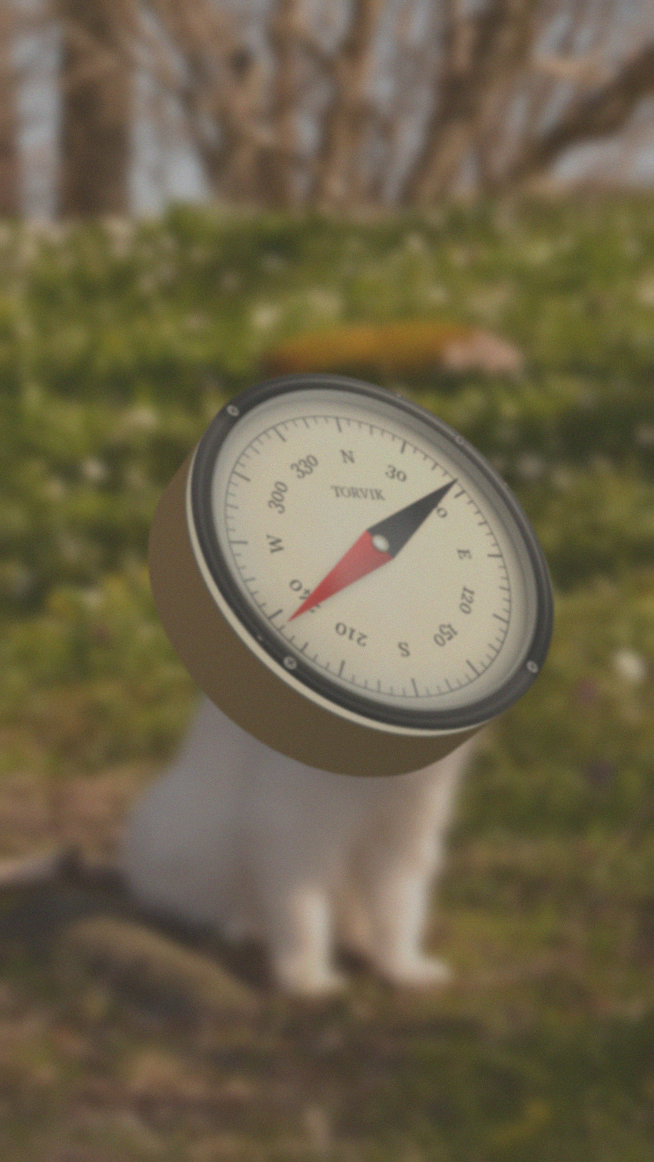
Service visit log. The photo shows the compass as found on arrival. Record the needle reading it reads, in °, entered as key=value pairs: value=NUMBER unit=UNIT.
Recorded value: value=235 unit=°
